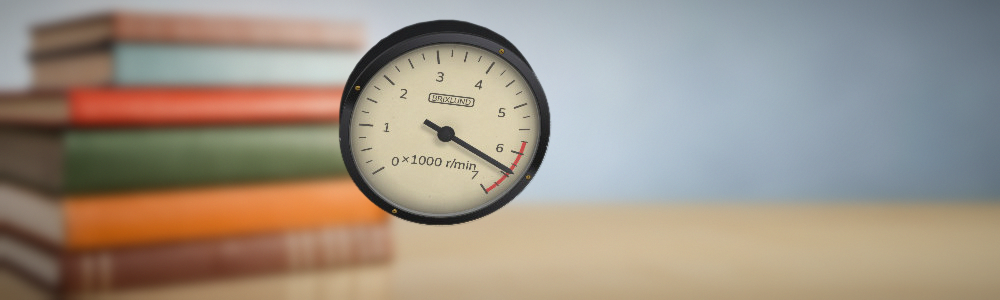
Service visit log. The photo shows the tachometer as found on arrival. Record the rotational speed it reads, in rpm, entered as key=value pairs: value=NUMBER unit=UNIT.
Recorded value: value=6375 unit=rpm
